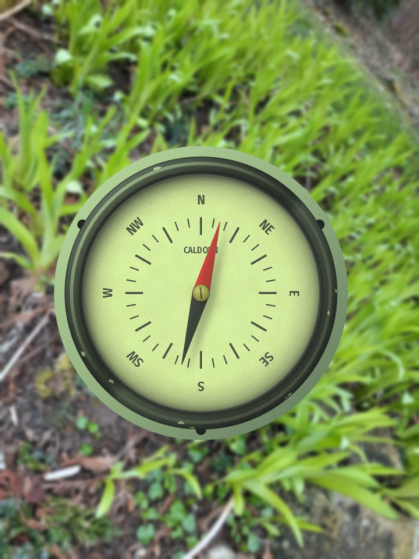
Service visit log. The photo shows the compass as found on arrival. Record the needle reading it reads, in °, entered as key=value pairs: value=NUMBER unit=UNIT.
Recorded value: value=15 unit=°
